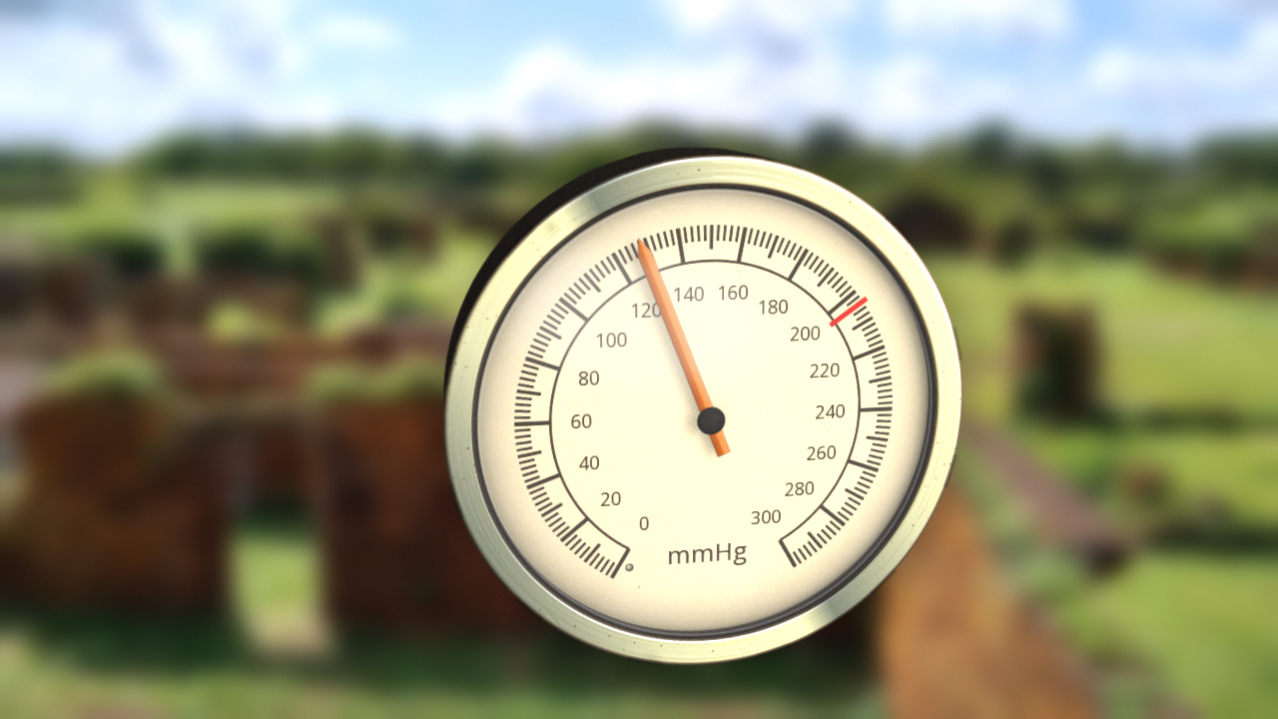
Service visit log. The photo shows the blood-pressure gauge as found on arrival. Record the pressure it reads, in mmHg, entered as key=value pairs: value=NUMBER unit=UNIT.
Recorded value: value=128 unit=mmHg
